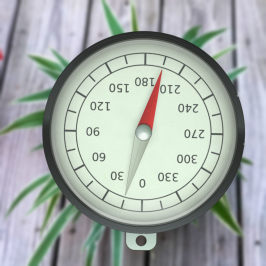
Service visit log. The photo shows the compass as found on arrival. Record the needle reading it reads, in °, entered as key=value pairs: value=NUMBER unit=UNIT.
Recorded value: value=195 unit=°
